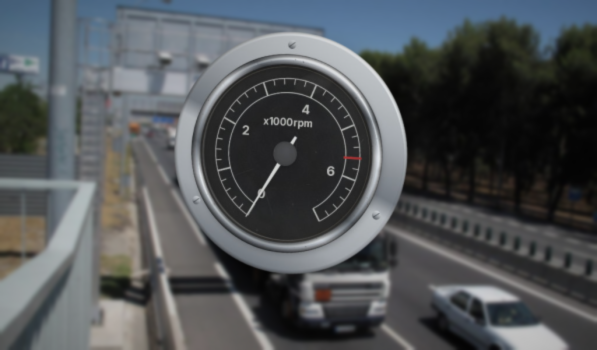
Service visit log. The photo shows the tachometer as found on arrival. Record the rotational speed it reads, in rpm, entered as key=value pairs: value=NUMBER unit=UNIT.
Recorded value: value=0 unit=rpm
